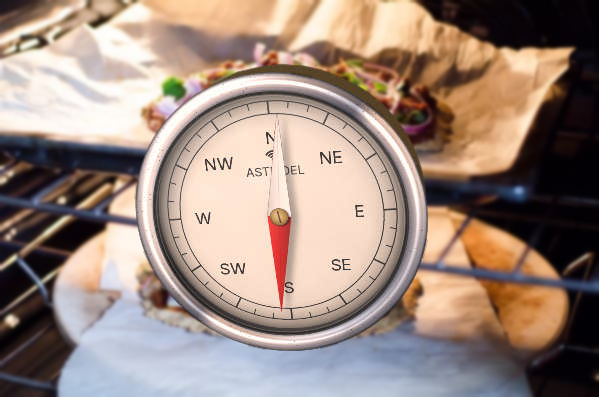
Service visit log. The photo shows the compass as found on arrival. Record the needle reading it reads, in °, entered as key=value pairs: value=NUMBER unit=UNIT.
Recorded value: value=185 unit=°
